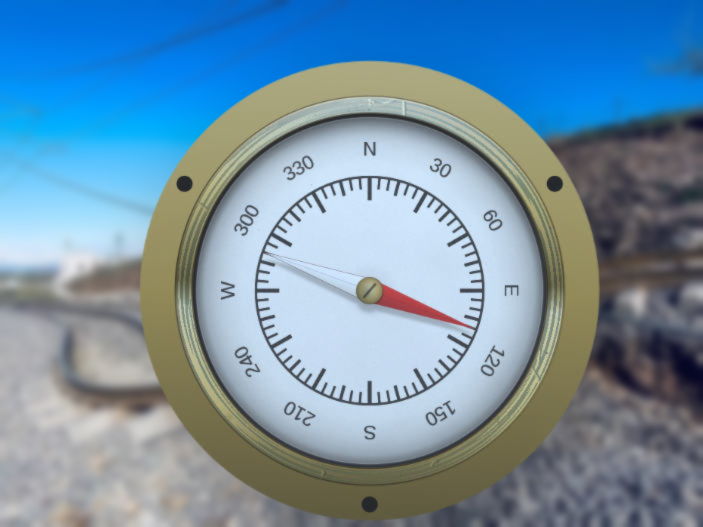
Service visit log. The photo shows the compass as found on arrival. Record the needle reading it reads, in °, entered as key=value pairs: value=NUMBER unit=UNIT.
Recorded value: value=110 unit=°
